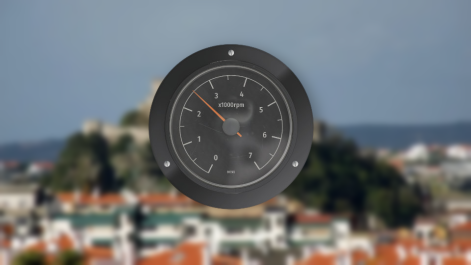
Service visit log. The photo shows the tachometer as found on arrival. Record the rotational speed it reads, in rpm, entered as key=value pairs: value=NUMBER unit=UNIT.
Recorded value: value=2500 unit=rpm
